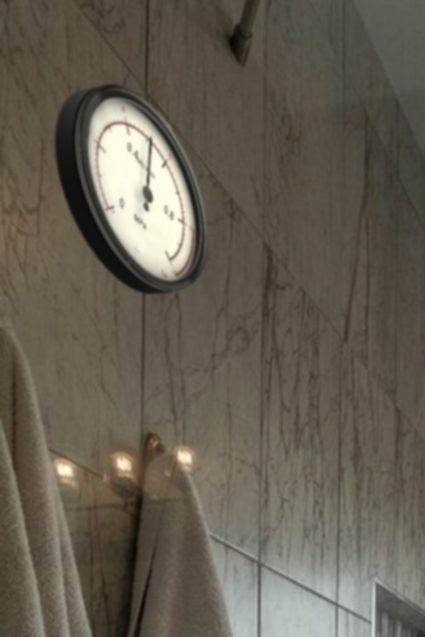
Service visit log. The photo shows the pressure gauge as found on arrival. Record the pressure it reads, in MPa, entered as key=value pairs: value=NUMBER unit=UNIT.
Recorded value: value=0.5 unit=MPa
